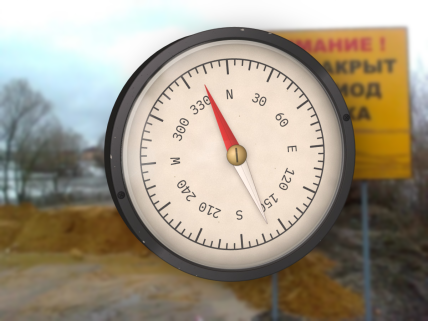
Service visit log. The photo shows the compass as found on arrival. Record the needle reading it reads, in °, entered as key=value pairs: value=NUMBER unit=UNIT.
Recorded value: value=340 unit=°
